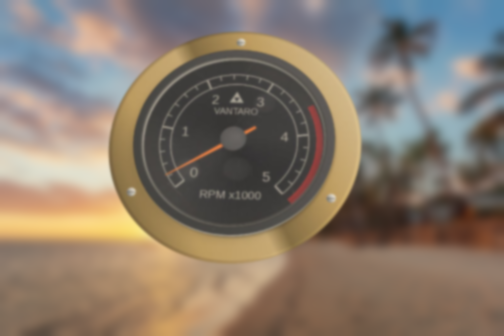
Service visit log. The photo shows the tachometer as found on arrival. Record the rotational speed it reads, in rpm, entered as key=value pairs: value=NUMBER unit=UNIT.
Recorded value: value=200 unit=rpm
